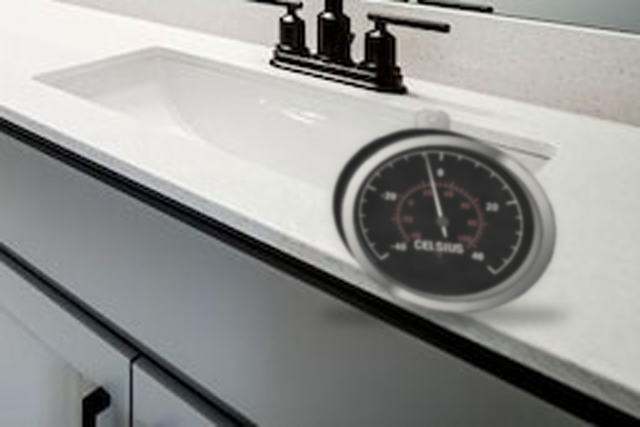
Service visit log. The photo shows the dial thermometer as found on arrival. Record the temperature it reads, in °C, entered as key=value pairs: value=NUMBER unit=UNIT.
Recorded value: value=-4 unit=°C
